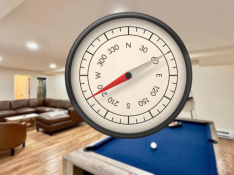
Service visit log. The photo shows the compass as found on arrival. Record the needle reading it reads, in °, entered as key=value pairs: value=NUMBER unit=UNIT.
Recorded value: value=240 unit=°
